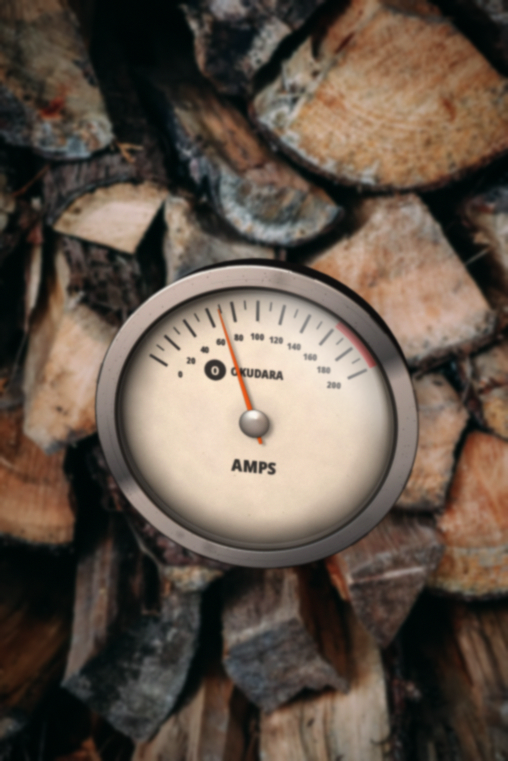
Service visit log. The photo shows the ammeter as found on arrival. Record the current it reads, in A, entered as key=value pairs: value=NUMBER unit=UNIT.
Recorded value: value=70 unit=A
